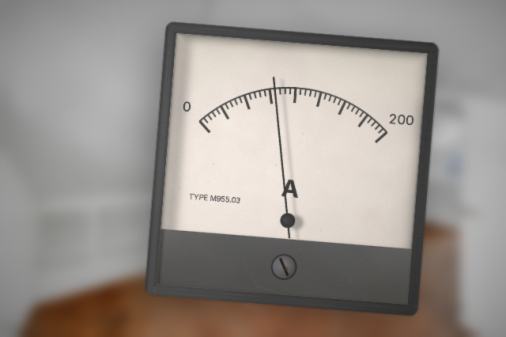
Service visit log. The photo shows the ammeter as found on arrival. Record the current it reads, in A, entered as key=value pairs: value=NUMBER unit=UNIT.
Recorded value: value=80 unit=A
